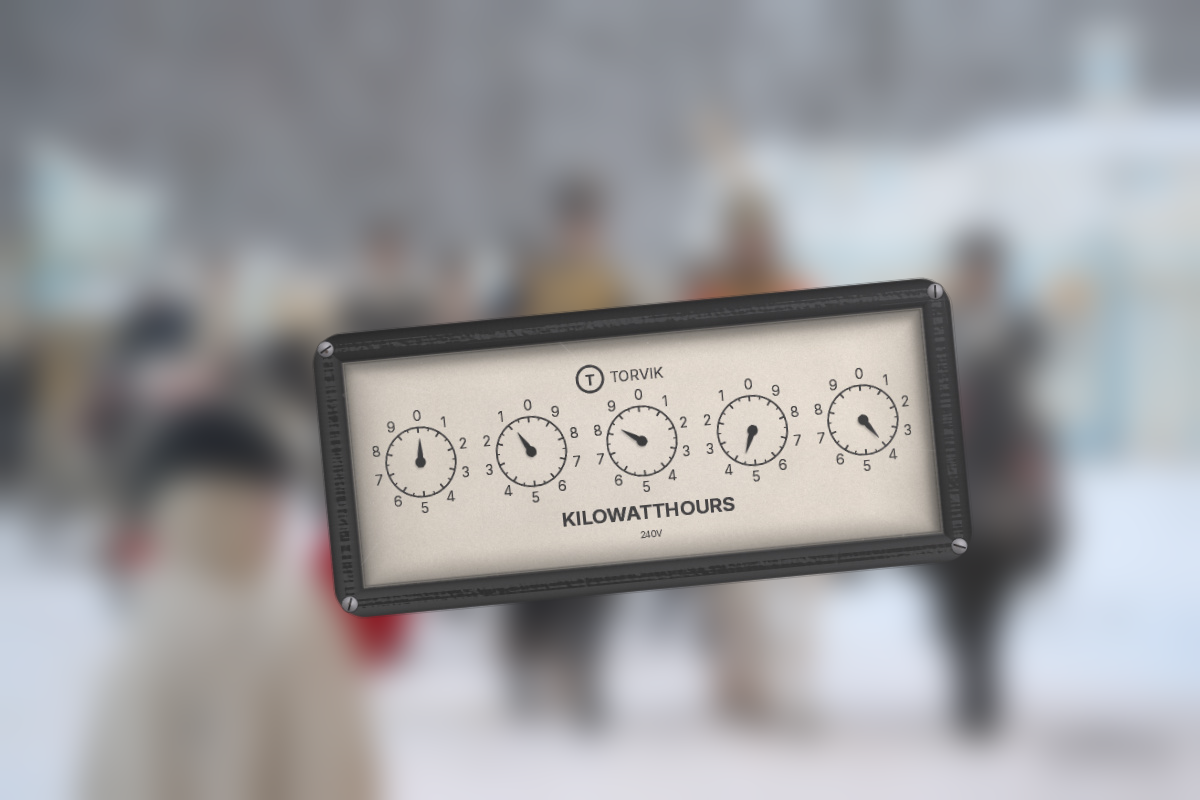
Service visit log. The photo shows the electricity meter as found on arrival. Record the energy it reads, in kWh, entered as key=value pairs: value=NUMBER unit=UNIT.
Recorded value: value=844 unit=kWh
